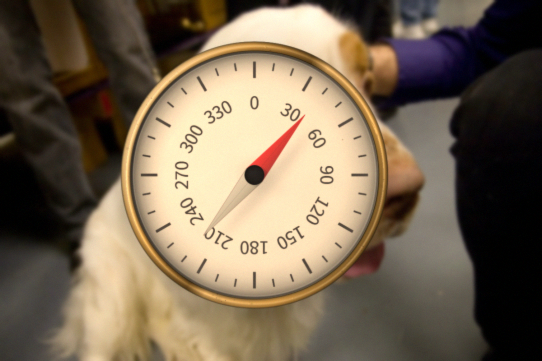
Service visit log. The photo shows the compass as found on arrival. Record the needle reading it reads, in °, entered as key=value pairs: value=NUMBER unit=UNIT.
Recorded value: value=40 unit=°
